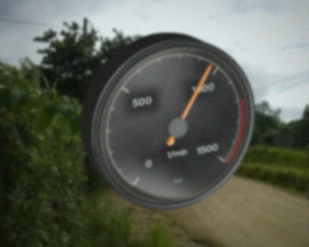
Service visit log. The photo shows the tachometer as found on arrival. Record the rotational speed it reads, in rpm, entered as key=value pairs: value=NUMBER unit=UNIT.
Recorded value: value=950 unit=rpm
